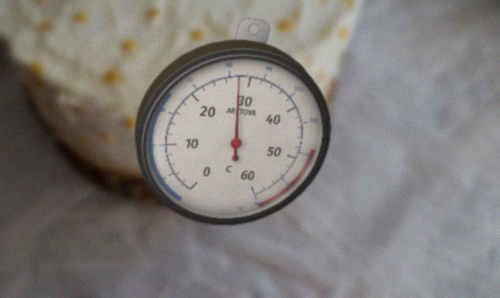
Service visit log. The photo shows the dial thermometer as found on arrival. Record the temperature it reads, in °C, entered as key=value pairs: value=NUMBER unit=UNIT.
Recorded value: value=28 unit=°C
